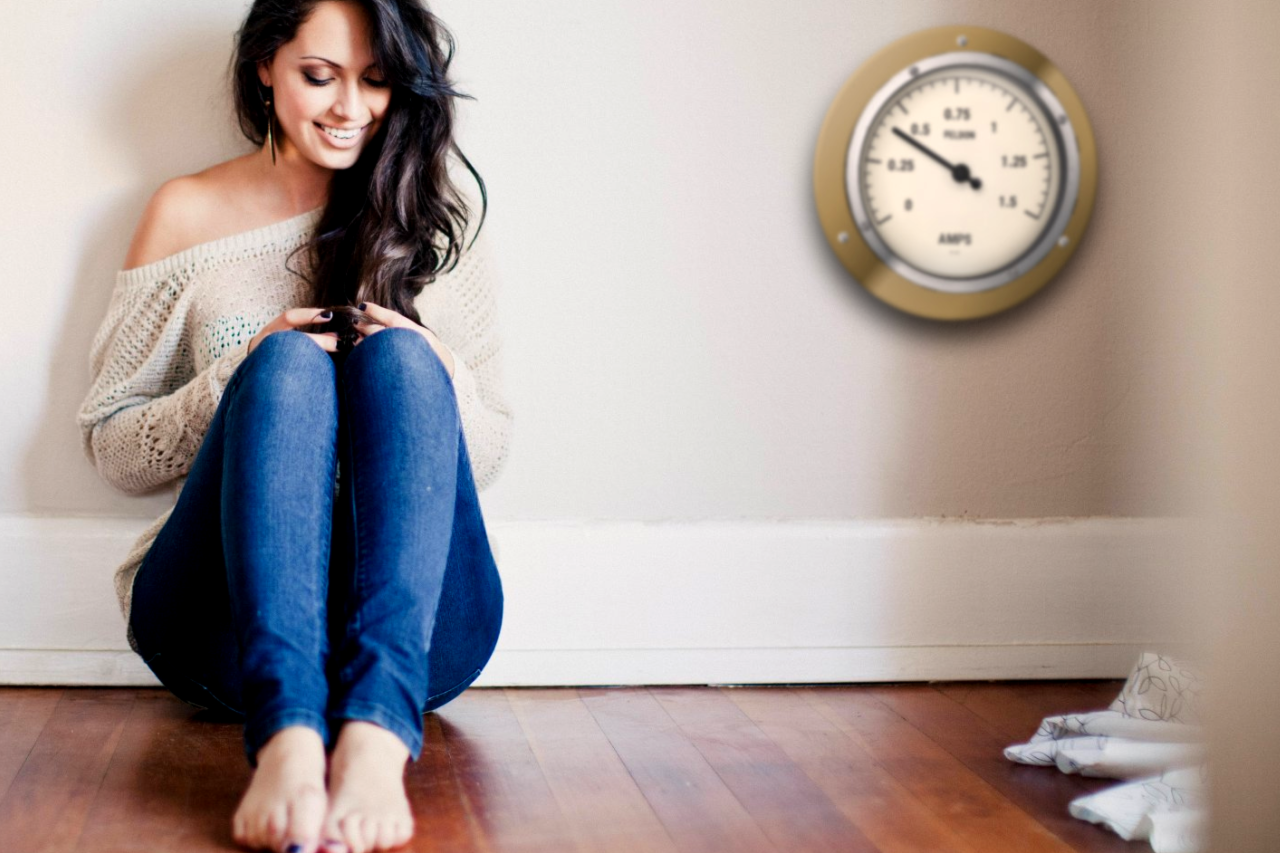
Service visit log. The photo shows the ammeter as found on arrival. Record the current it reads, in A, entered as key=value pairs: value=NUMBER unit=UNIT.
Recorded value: value=0.4 unit=A
